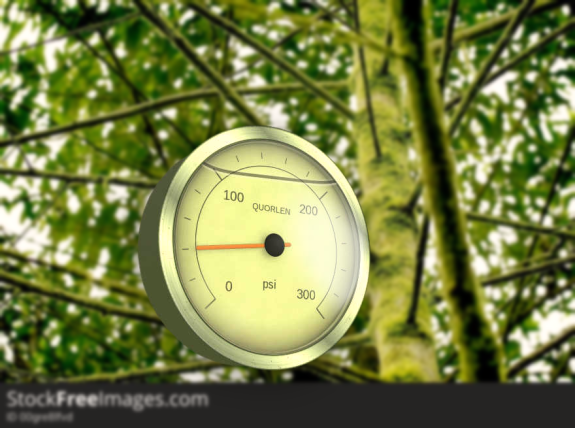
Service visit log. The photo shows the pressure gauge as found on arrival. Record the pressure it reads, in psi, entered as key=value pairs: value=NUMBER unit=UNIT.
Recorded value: value=40 unit=psi
